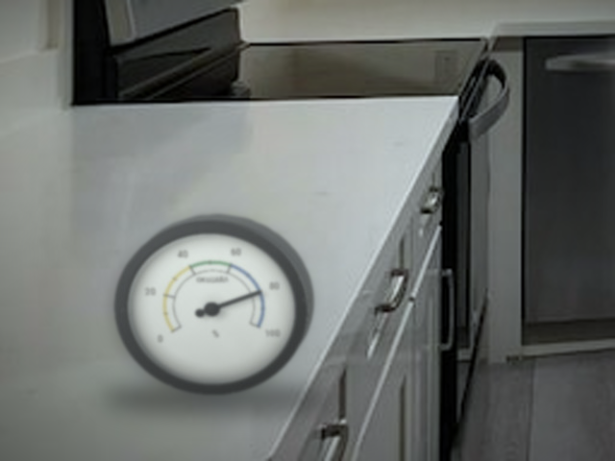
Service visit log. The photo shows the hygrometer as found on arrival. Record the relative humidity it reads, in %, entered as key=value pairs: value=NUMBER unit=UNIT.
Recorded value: value=80 unit=%
